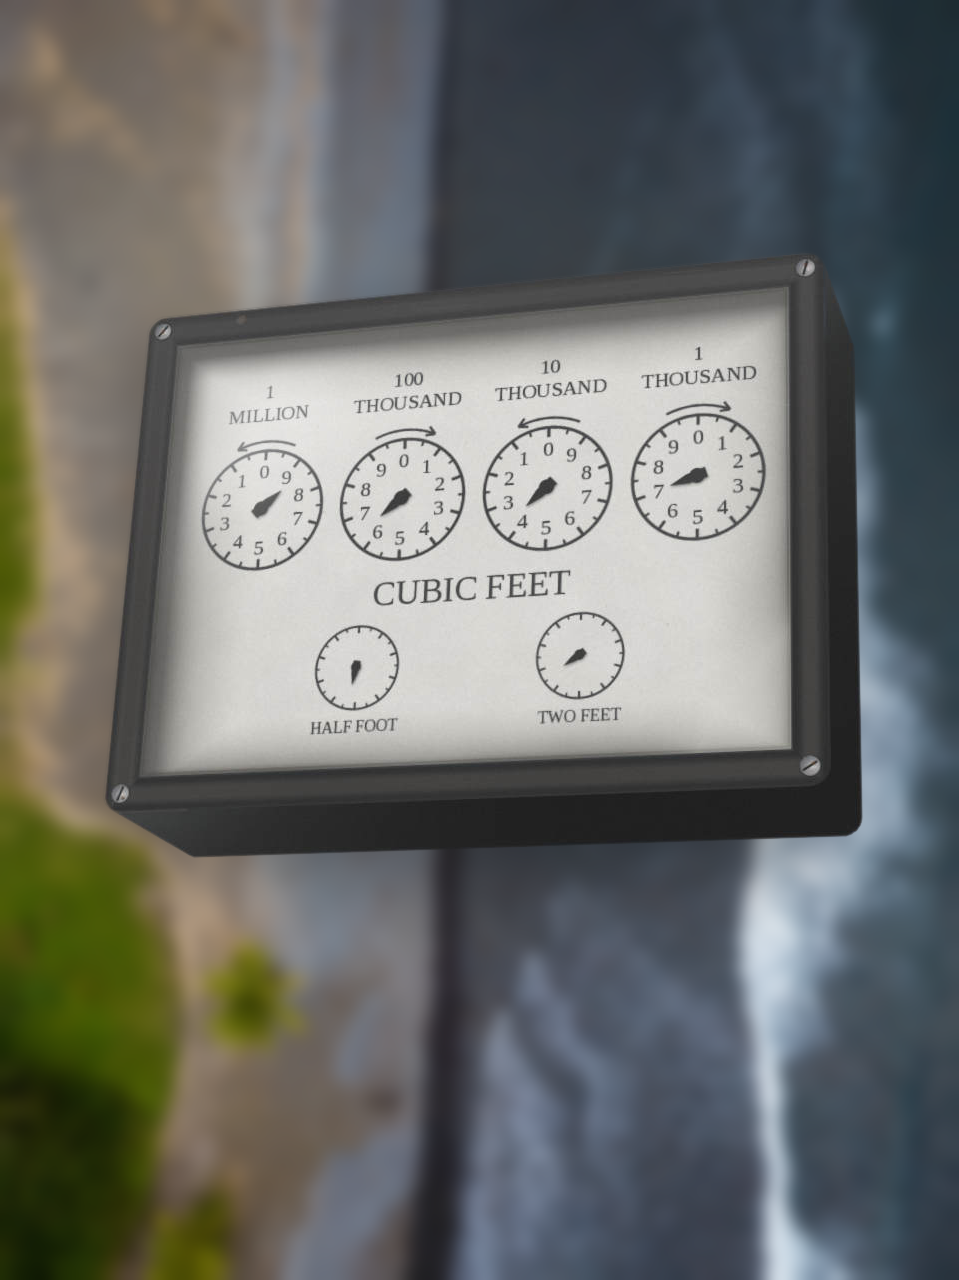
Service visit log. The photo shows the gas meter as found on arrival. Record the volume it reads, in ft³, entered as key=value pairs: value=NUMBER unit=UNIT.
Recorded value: value=863700 unit=ft³
